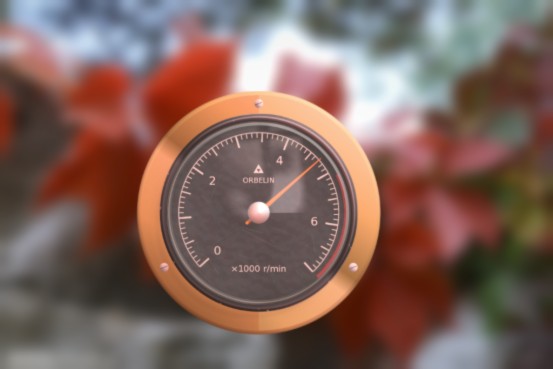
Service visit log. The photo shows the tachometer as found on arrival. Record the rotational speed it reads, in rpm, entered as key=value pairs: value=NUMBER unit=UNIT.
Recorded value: value=4700 unit=rpm
